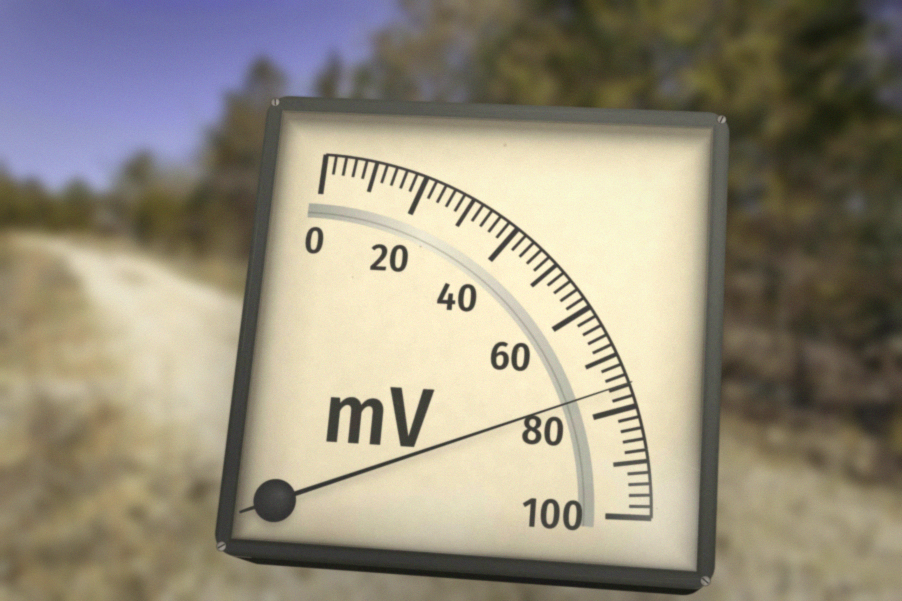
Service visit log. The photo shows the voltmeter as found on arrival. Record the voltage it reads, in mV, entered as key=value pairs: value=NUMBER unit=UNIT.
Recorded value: value=76 unit=mV
